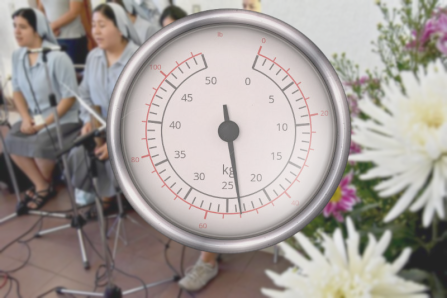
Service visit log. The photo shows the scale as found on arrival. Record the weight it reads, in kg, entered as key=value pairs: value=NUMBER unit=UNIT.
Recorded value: value=23.5 unit=kg
